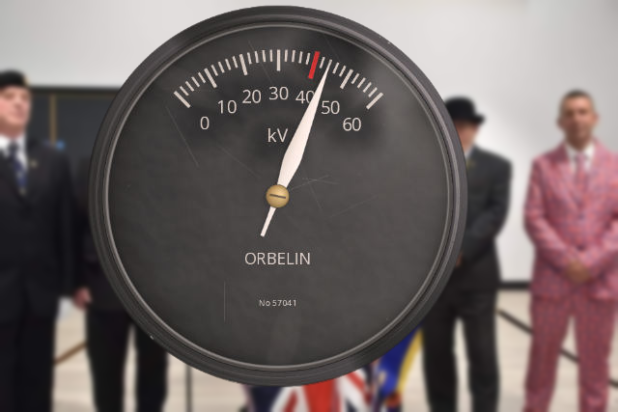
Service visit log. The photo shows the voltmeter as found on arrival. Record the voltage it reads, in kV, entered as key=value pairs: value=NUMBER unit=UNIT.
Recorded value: value=44 unit=kV
